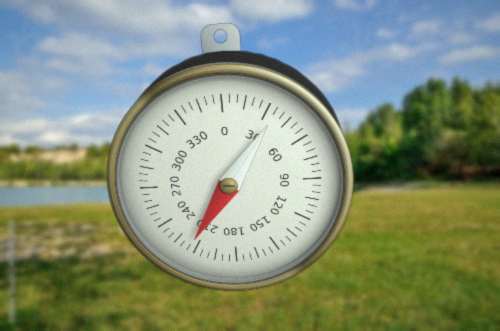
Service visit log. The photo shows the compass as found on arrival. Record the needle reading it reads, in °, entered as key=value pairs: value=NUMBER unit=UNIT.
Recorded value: value=215 unit=°
